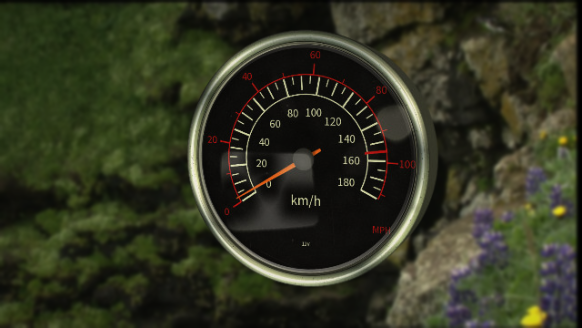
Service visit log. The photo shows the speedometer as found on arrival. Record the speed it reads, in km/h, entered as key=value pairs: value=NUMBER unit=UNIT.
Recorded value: value=2.5 unit=km/h
